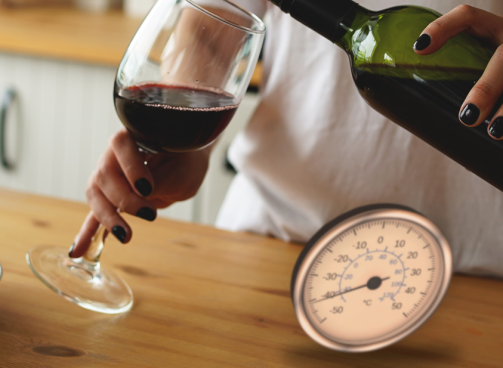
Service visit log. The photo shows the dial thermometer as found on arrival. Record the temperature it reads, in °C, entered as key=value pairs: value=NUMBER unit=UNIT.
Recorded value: value=-40 unit=°C
